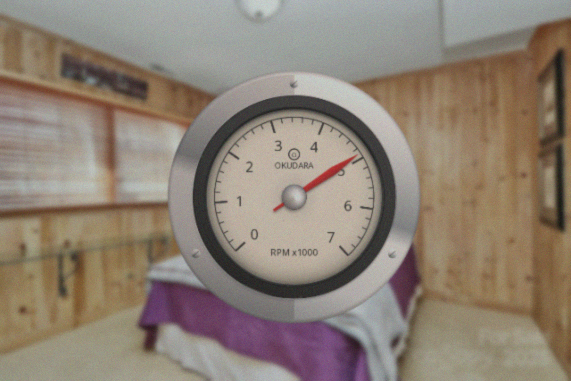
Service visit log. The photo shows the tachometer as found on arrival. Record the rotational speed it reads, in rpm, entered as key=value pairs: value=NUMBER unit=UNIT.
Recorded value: value=4900 unit=rpm
